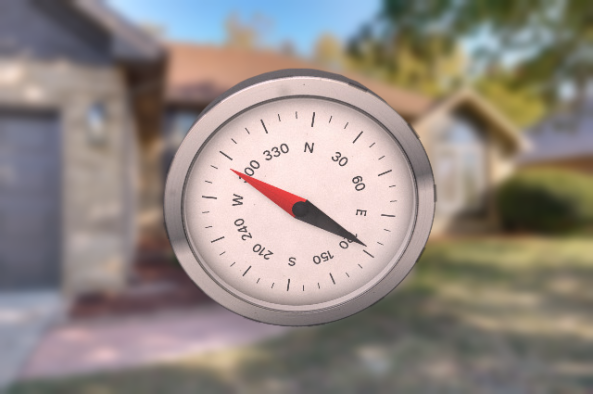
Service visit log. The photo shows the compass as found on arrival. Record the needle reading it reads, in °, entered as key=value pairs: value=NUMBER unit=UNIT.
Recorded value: value=295 unit=°
